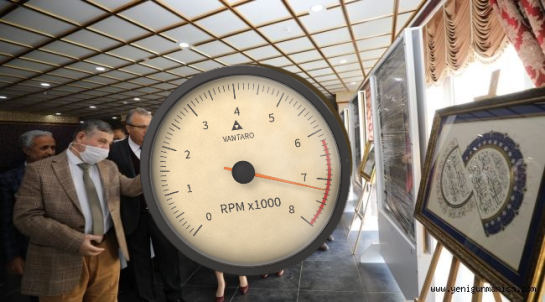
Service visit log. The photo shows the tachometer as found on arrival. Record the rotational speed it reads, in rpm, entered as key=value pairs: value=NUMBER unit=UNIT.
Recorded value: value=7200 unit=rpm
